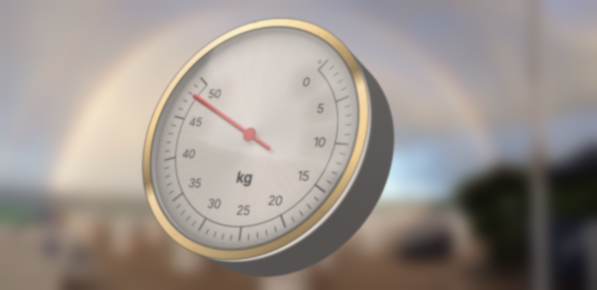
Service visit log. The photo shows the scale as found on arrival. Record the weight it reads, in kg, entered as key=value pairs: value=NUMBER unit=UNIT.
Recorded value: value=48 unit=kg
